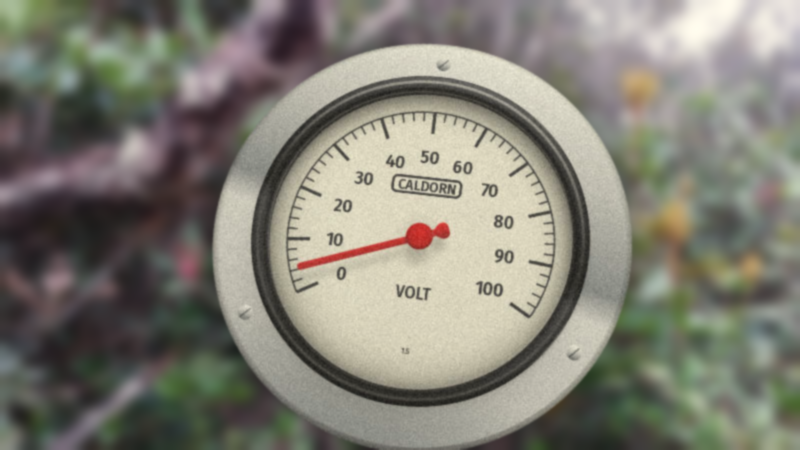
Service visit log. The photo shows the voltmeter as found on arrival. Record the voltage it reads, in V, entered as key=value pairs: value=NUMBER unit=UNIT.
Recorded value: value=4 unit=V
